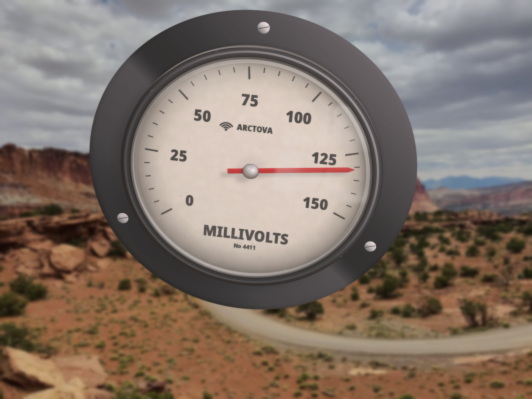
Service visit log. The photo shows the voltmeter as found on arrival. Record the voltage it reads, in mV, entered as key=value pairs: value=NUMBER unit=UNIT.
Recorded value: value=130 unit=mV
